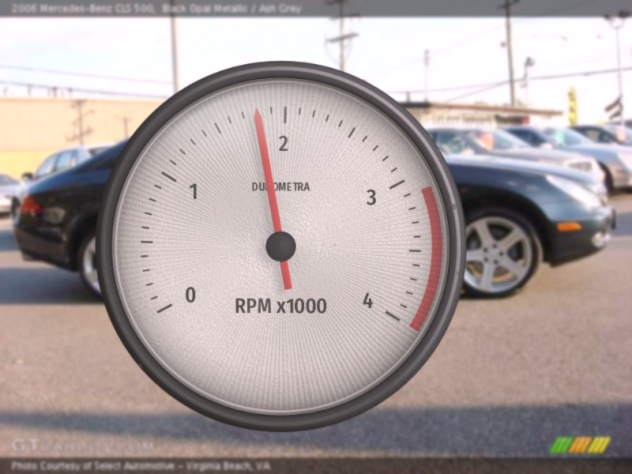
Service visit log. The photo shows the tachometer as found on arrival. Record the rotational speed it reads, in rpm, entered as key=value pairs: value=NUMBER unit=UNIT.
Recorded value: value=1800 unit=rpm
